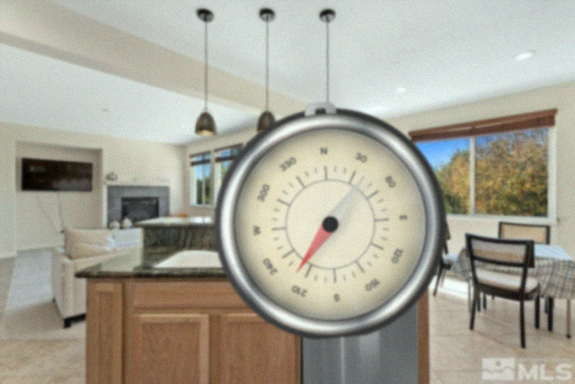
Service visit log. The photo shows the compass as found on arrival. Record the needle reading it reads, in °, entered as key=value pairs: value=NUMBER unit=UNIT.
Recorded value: value=220 unit=°
